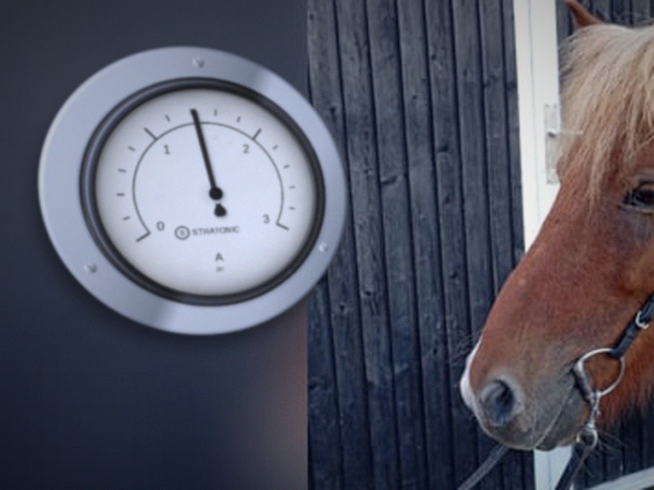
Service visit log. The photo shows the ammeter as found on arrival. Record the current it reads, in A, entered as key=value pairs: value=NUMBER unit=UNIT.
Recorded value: value=1.4 unit=A
